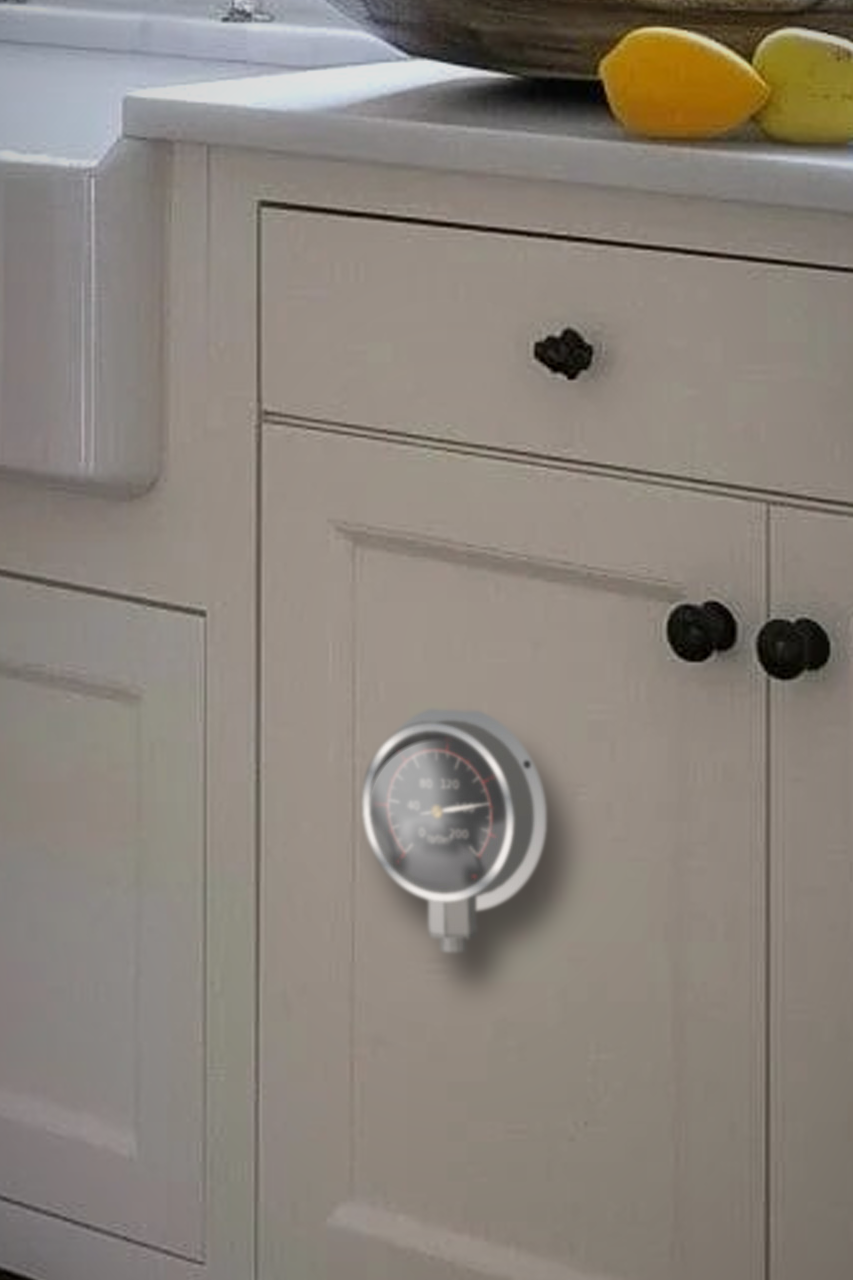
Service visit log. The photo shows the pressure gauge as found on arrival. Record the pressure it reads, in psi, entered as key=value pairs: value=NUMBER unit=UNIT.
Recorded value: value=160 unit=psi
